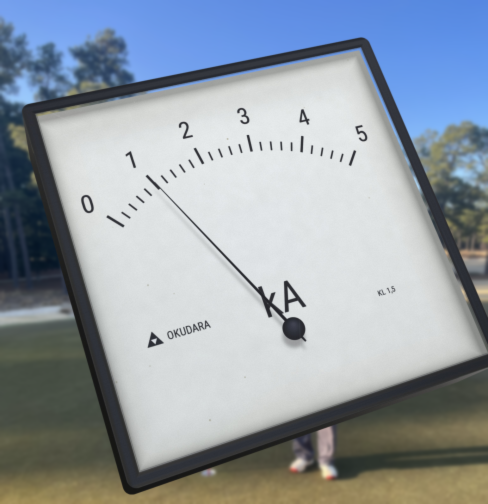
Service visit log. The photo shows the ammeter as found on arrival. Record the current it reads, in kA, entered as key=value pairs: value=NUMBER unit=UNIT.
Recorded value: value=1 unit=kA
